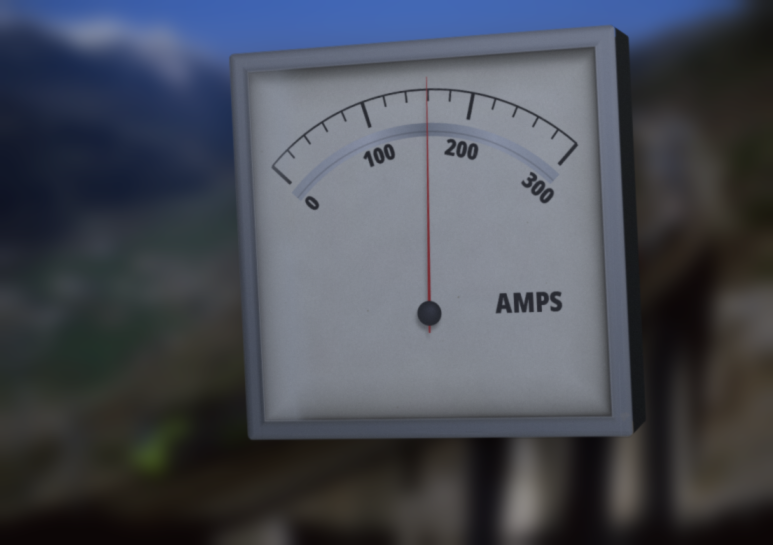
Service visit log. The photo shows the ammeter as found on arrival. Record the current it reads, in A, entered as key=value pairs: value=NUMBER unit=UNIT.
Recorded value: value=160 unit=A
